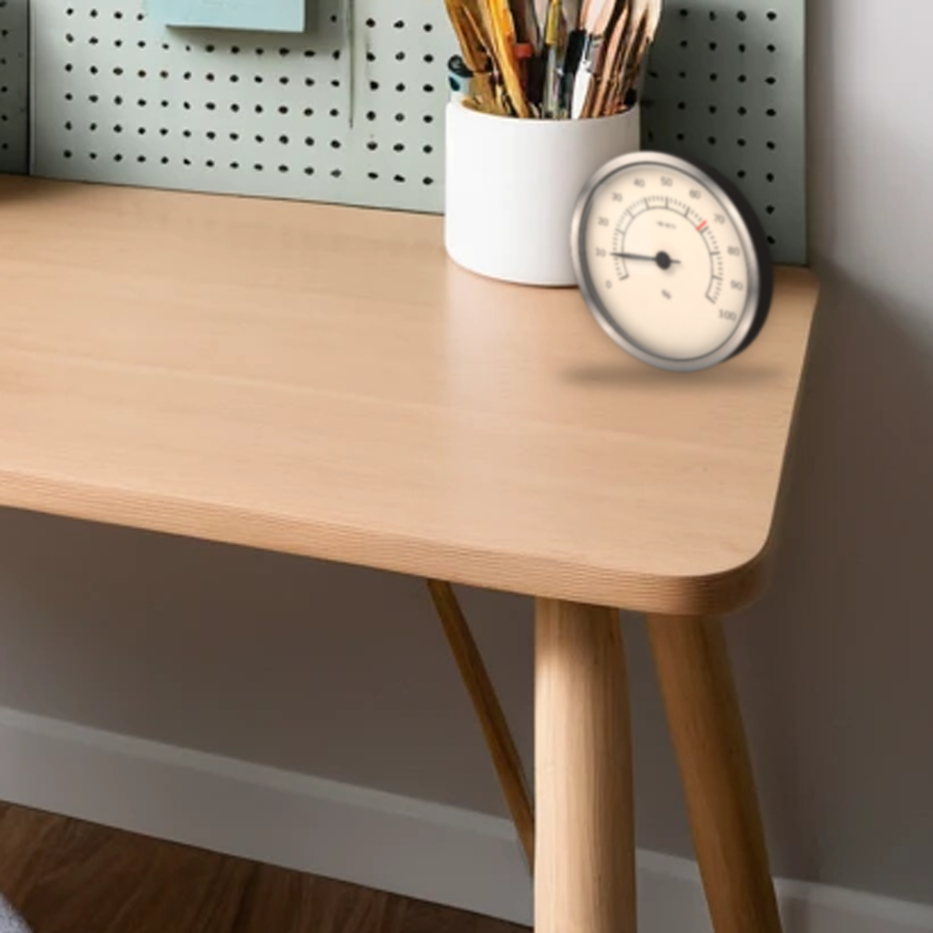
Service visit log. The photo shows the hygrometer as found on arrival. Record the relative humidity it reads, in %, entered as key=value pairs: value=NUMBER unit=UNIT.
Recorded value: value=10 unit=%
